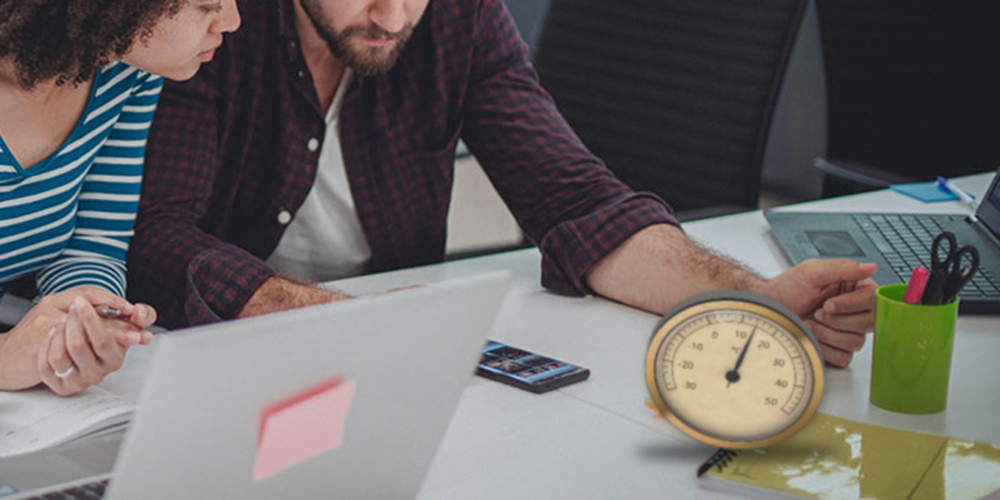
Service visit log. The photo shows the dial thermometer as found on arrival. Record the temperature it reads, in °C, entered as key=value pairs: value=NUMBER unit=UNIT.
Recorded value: value=14 unit=°C
